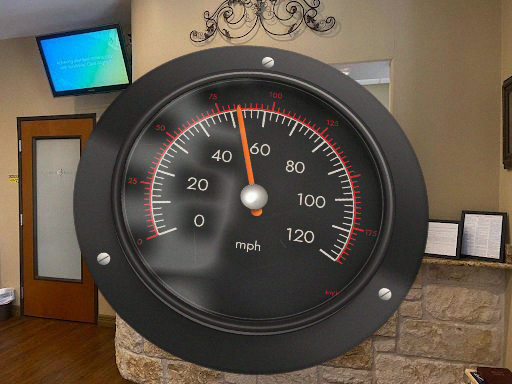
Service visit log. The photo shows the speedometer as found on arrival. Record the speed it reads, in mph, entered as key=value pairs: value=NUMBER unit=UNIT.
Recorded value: value=52 unit=mph
